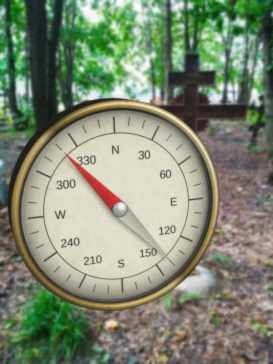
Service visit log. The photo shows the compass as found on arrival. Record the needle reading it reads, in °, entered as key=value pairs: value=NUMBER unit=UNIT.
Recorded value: value=320 unit=°
